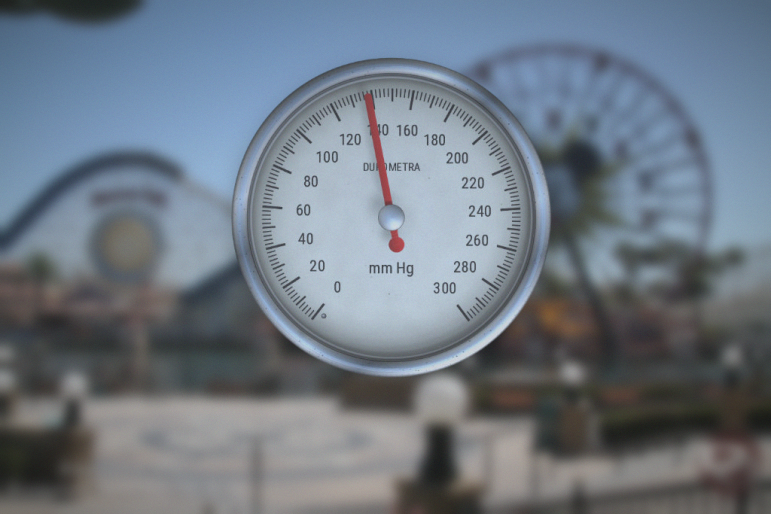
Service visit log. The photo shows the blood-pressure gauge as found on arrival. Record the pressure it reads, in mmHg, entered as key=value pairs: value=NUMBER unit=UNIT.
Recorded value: value=138 unit=mmHg
